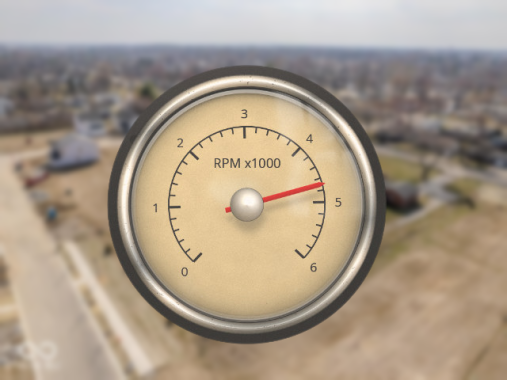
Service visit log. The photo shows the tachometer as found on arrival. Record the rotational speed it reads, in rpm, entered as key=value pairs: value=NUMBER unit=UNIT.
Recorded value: value=4700 unit=rpm
